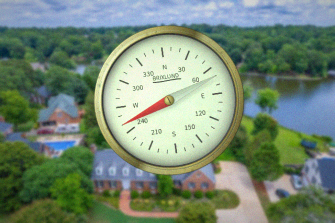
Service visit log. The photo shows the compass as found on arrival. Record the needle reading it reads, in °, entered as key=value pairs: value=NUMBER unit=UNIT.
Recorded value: value=250 unit=°
